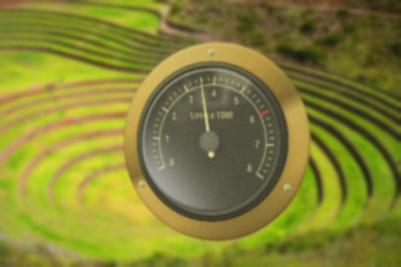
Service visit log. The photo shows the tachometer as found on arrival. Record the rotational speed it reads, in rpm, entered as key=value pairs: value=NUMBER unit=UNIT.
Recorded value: value=3600 unit=rpm
